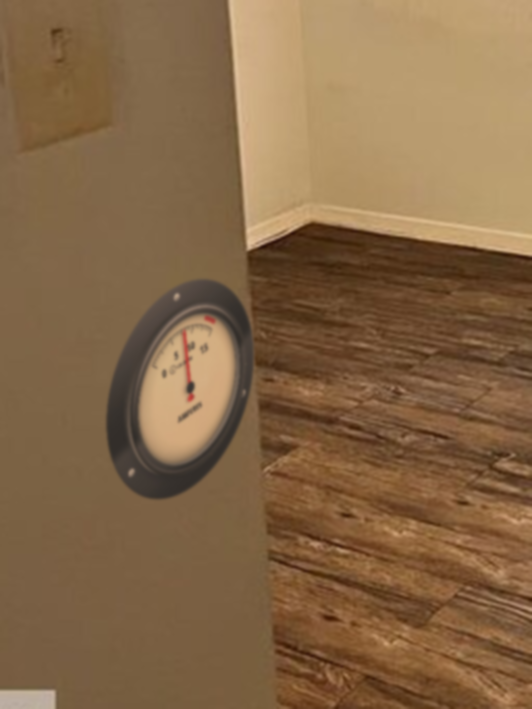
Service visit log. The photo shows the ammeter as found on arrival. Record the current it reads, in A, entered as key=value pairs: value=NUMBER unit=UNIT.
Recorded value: value=7.5 unit=A
